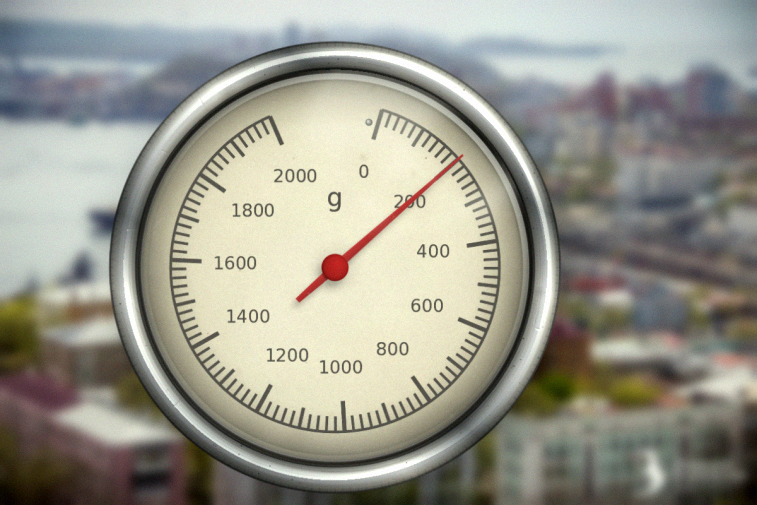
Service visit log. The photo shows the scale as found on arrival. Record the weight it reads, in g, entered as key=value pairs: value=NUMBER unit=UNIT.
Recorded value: value=200 unit=g
